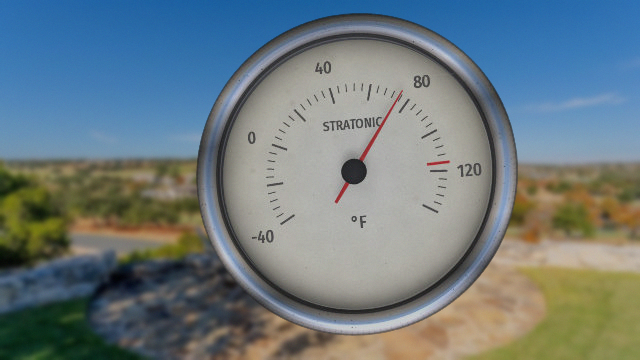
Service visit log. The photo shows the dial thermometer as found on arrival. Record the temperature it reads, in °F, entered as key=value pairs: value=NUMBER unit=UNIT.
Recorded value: value=76 unit=°F
